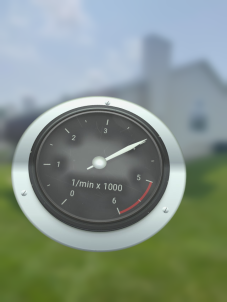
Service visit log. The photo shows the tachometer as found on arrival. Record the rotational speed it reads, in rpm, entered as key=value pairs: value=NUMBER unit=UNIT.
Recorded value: value=4000 unit=rpm
